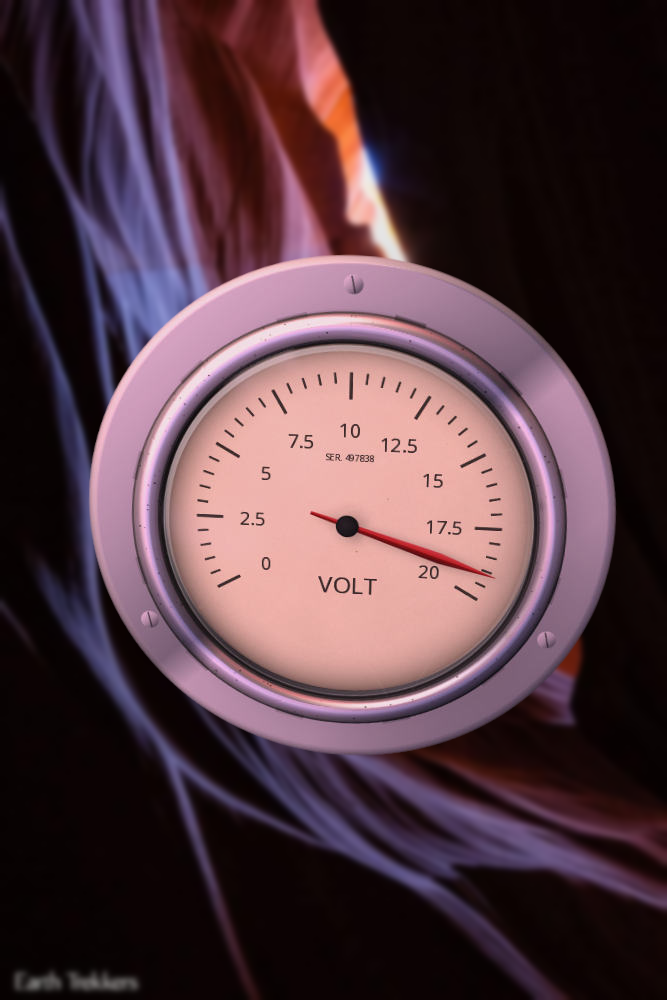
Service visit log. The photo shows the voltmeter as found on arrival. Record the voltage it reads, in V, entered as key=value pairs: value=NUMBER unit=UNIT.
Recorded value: value=19 unit=V
